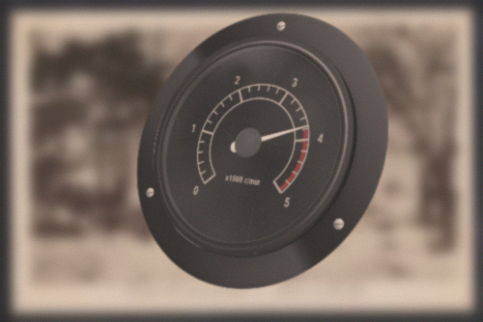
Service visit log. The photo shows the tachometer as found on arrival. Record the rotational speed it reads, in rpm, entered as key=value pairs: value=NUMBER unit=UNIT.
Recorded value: value=3800 unit=rpm
